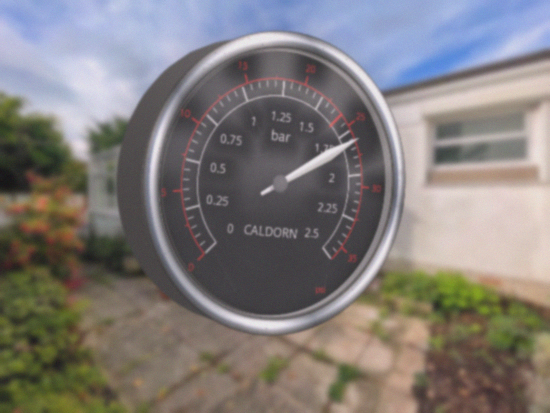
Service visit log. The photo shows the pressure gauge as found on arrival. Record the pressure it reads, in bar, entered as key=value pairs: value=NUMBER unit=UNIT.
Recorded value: value=1.8 unit=bar
